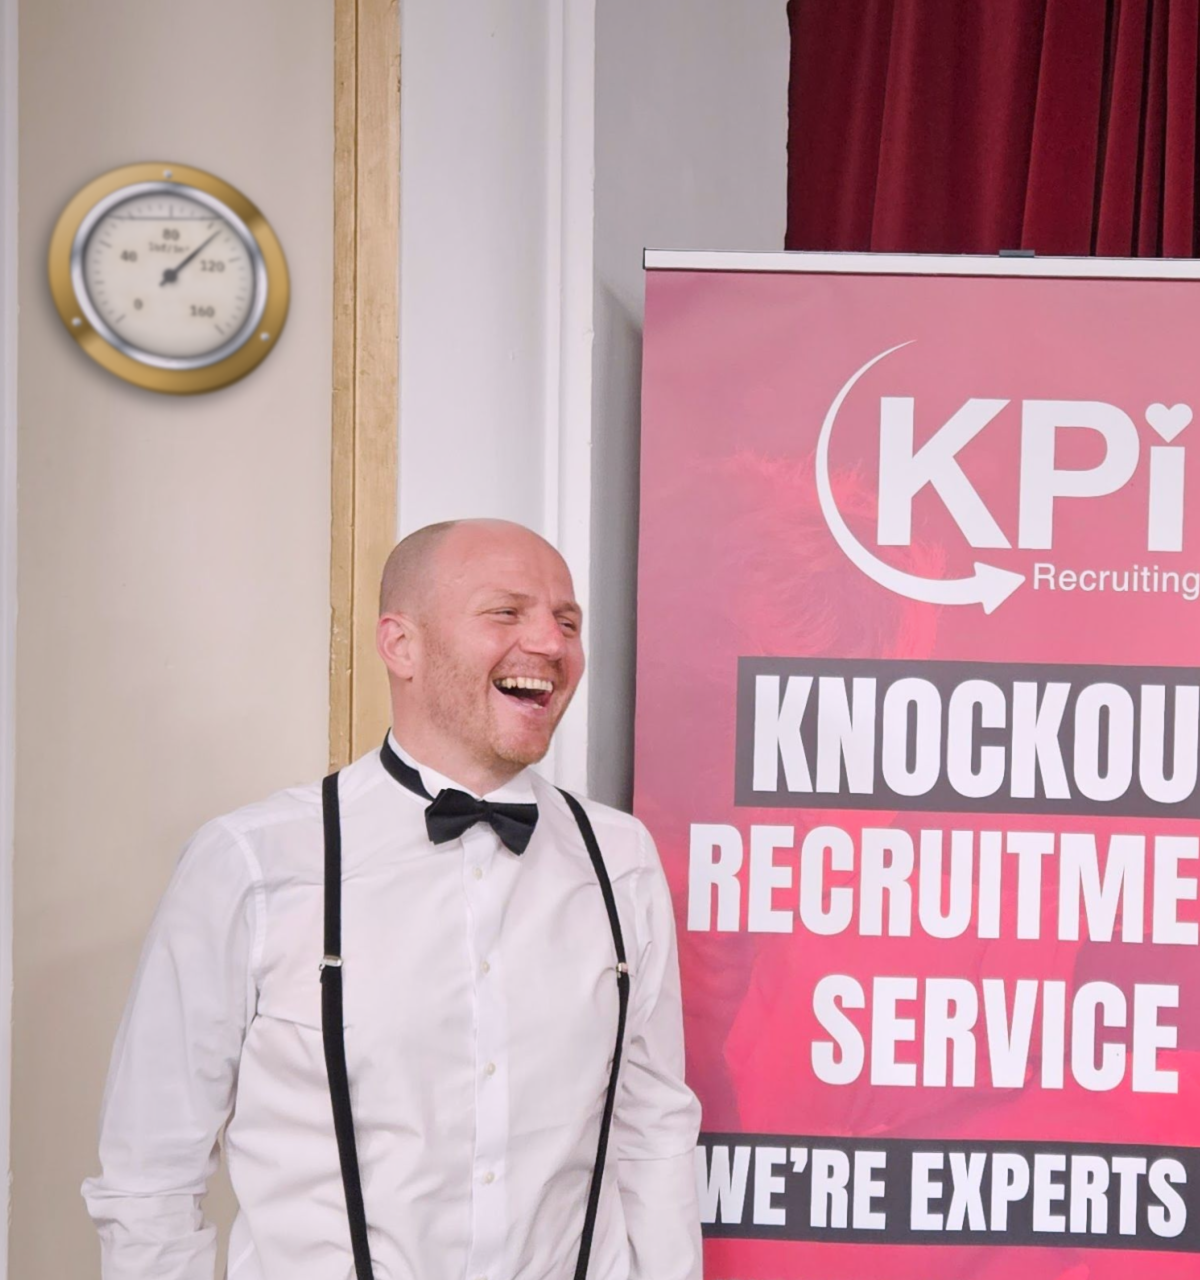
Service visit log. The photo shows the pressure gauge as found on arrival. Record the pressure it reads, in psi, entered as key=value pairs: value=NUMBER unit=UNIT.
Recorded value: value=105 unit=psi
